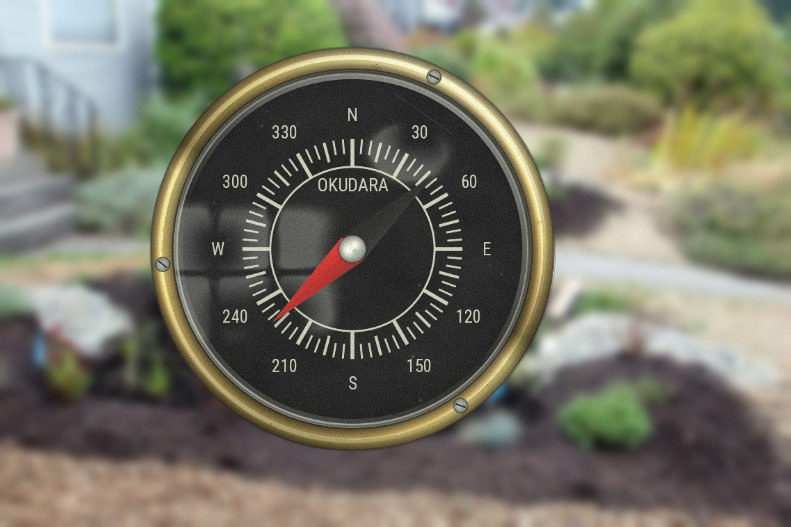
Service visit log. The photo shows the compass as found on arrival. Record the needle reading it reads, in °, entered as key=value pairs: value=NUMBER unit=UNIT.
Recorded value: value=227.5 unit=°
